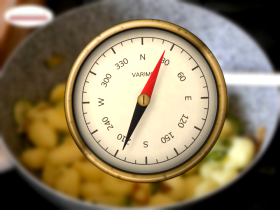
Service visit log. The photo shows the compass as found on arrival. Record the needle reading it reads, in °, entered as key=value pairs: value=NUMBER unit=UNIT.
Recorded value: value=25 unit=°
